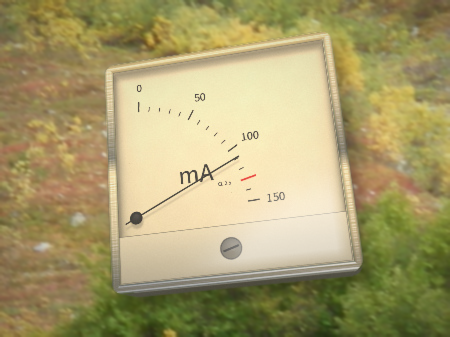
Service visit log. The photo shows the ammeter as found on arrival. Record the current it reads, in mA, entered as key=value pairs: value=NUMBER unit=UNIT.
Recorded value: value=110 unit=mA
